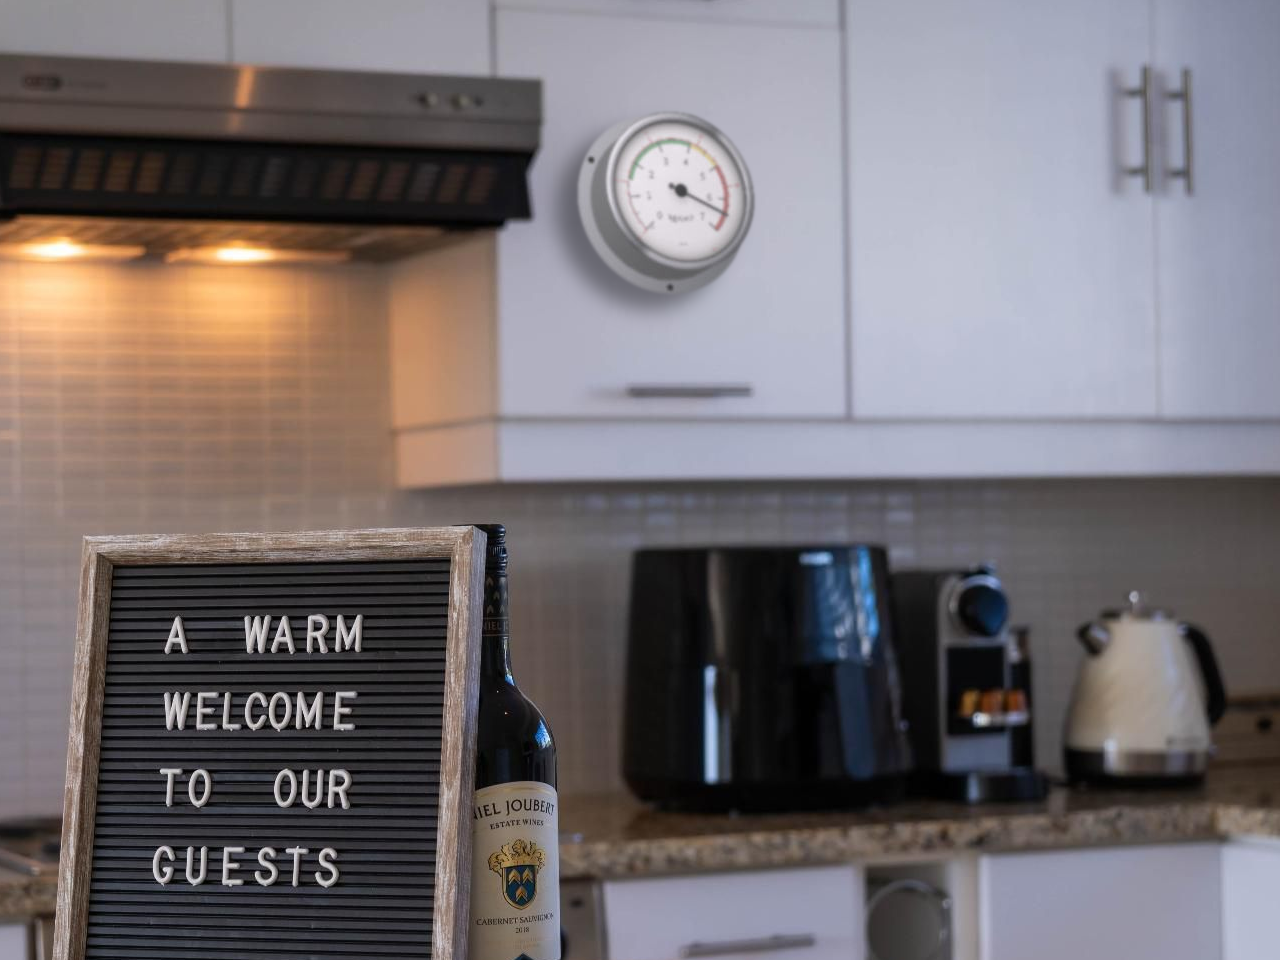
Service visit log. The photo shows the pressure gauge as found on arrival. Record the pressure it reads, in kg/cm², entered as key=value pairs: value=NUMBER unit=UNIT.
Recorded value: value=6.5 unit=kg/cm²
